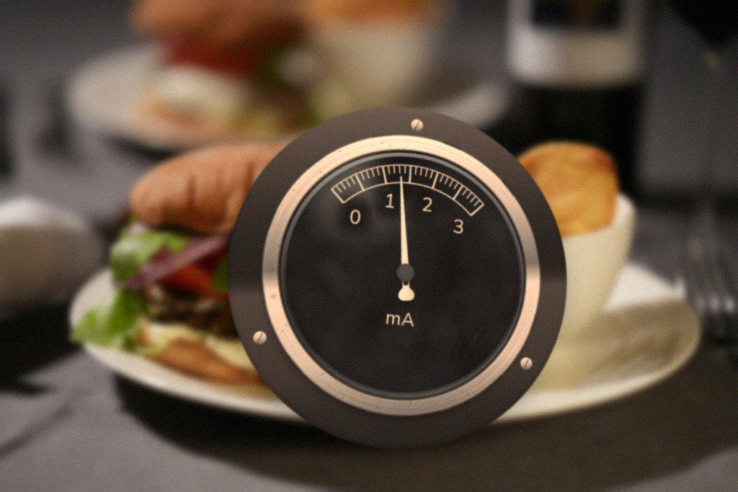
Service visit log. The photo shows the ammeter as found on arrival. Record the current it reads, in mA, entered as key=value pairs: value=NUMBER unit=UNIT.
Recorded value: value=1.3 unit=mA
